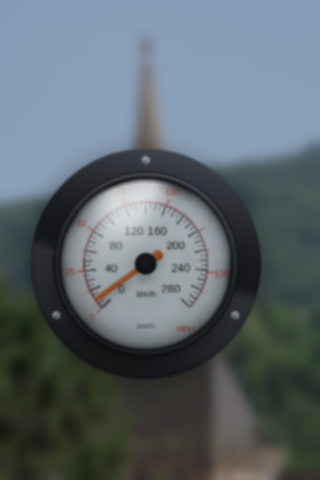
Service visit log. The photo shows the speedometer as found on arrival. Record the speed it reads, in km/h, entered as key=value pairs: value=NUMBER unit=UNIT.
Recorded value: value=10 unit=km/h
